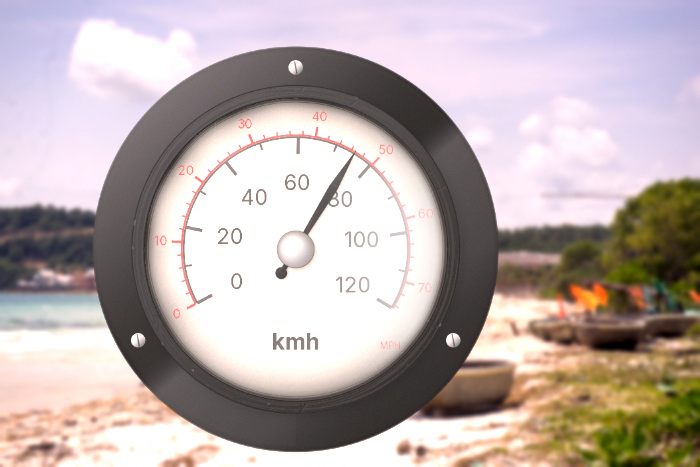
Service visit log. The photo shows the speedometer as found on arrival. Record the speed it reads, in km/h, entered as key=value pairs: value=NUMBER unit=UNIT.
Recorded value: value=75 unit=km/h
